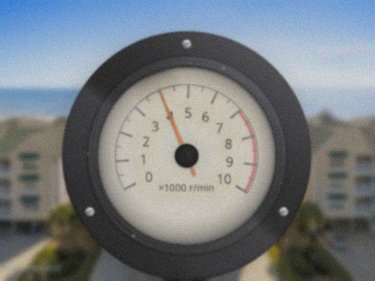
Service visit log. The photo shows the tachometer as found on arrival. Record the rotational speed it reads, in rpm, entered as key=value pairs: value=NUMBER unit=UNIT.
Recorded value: value=4000 unit=rpm
